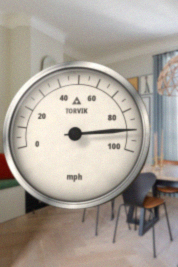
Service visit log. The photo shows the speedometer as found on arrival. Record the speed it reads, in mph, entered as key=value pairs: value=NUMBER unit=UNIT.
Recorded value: value=90 unit=mph
